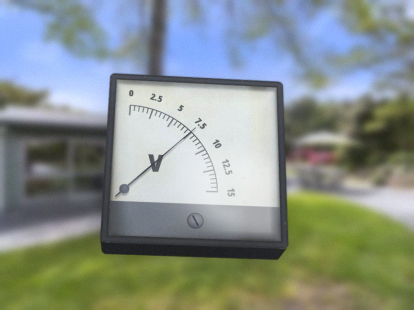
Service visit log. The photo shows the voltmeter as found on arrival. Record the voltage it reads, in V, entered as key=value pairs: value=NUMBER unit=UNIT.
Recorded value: value=7.5 unit=V
